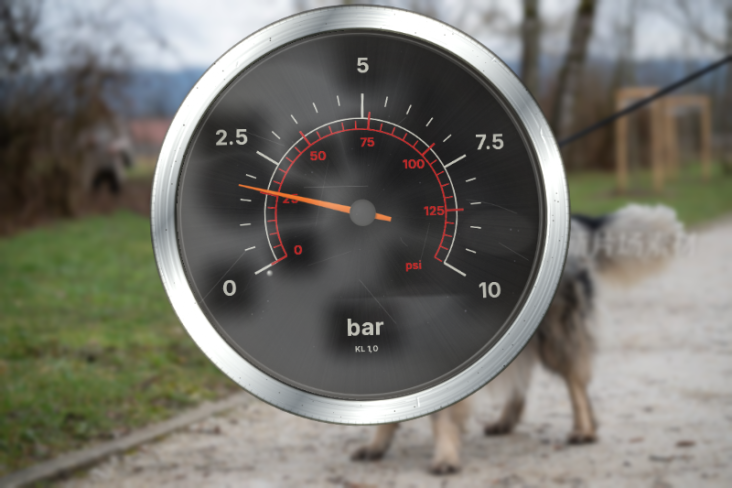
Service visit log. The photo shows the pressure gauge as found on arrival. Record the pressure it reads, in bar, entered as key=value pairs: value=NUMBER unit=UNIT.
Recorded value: value=1.75 unit=bar
